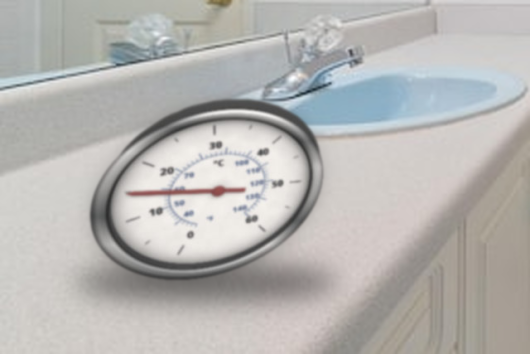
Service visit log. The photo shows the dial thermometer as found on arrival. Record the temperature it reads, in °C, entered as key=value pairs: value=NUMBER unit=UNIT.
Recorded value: value=15 unit=°C
